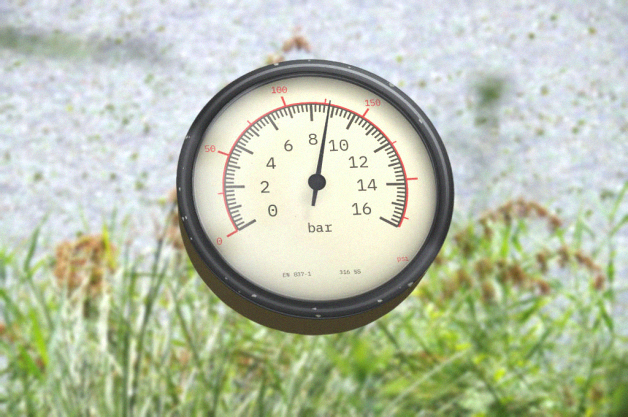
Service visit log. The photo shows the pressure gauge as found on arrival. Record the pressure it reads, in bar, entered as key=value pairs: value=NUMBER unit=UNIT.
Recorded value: value=8.8 unit=bar
